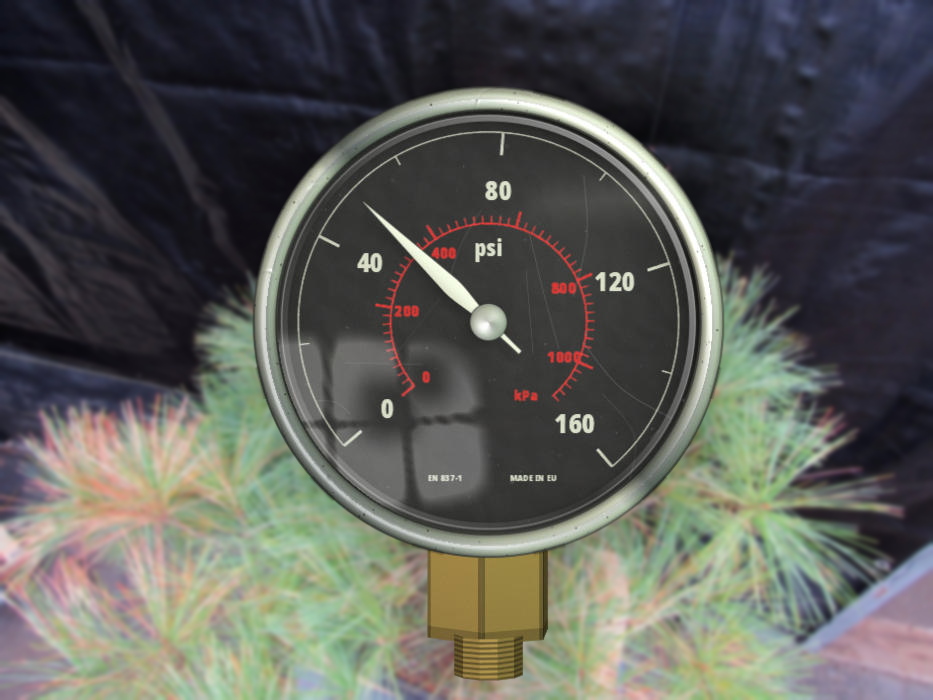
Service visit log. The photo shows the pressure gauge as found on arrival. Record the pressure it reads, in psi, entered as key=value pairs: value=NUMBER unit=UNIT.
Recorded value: value=50 unit=psi
